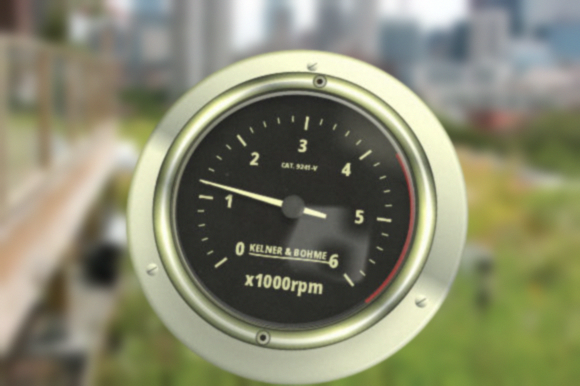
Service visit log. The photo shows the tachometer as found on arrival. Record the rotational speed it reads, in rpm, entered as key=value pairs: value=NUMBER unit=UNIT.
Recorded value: value=1200 unit=rpm
